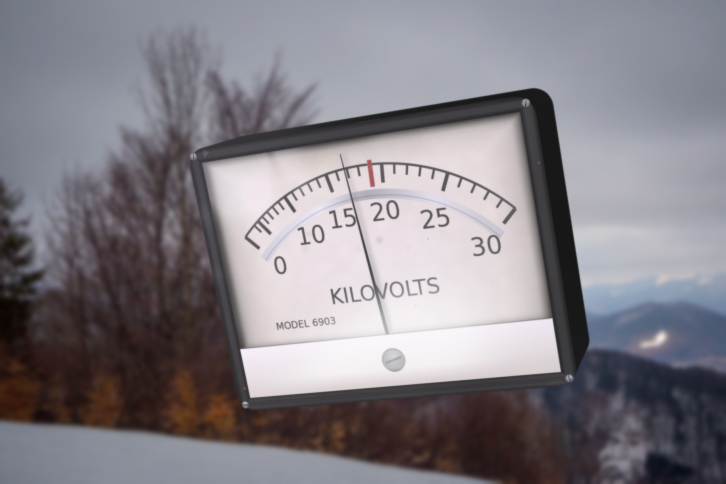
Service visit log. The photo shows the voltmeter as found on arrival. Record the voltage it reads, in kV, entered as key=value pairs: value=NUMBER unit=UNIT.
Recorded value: value=17 unit=kV
